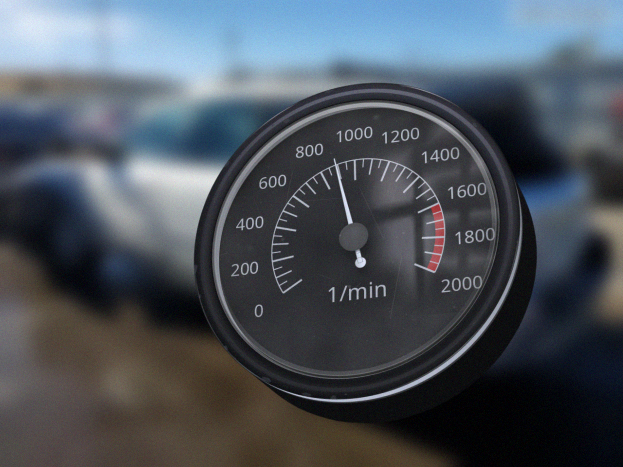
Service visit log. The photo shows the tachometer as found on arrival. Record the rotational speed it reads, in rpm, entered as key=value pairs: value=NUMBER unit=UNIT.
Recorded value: value=900 unit=rpm
